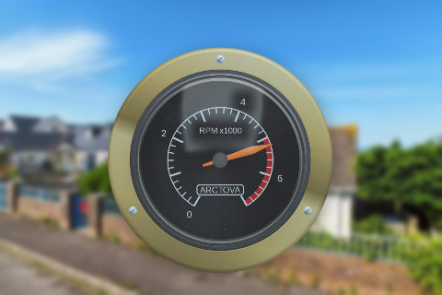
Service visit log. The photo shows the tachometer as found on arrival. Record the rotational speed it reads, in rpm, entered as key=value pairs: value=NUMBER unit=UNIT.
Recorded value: value=5200 unit=rpm
